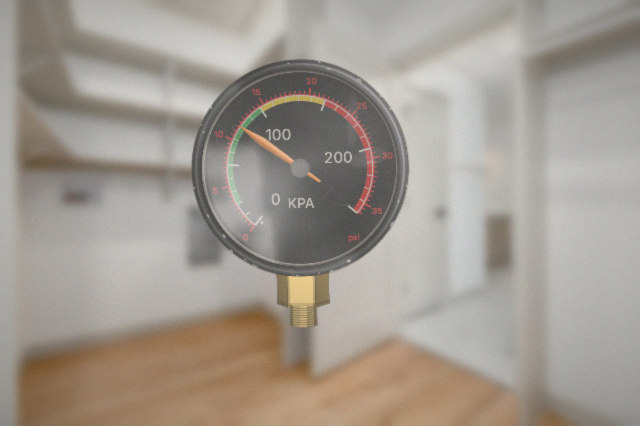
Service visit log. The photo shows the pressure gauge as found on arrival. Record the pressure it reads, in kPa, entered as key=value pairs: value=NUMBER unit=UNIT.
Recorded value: value=80 unit=kPa
